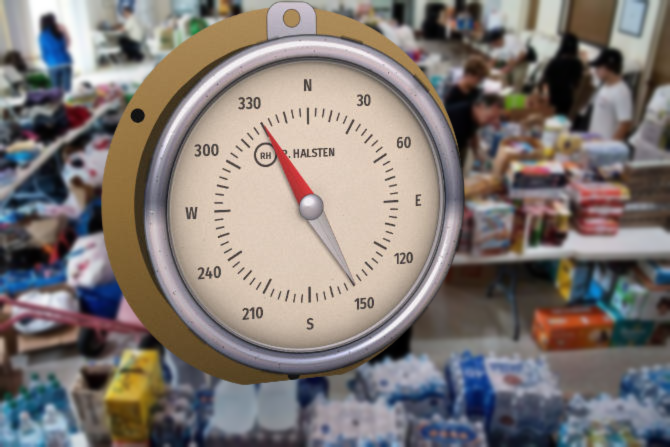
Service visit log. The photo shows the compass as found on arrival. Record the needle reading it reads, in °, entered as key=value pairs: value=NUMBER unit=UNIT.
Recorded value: value=330 unit=°
